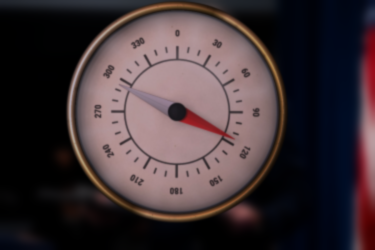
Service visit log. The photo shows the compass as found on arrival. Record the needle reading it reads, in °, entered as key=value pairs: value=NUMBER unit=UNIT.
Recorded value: value=115 unit=°
